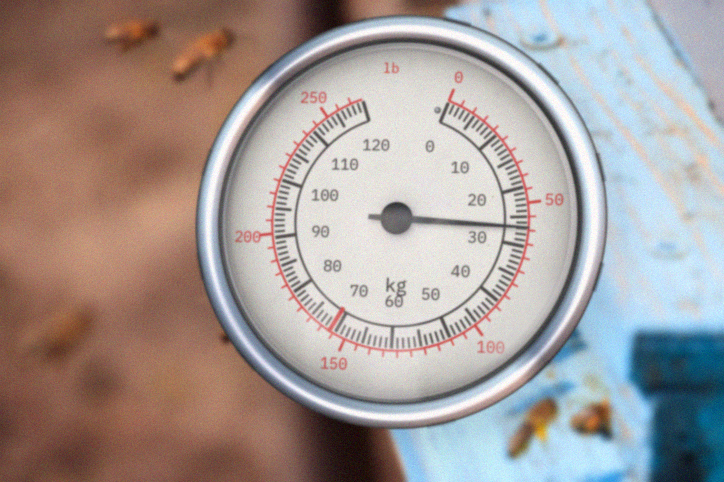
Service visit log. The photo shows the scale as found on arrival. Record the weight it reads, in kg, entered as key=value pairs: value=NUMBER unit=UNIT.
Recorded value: value=27 unit=kg
